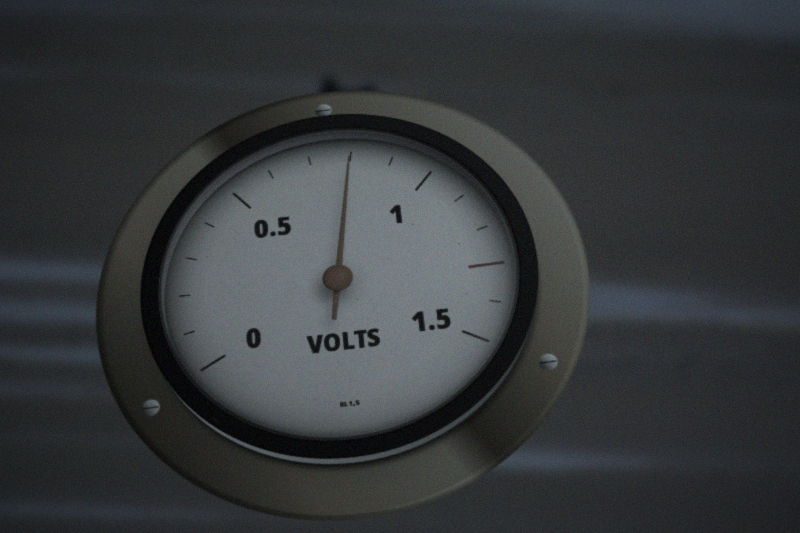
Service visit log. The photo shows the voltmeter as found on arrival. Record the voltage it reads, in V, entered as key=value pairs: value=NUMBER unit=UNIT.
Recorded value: value=0.8 unit=V
